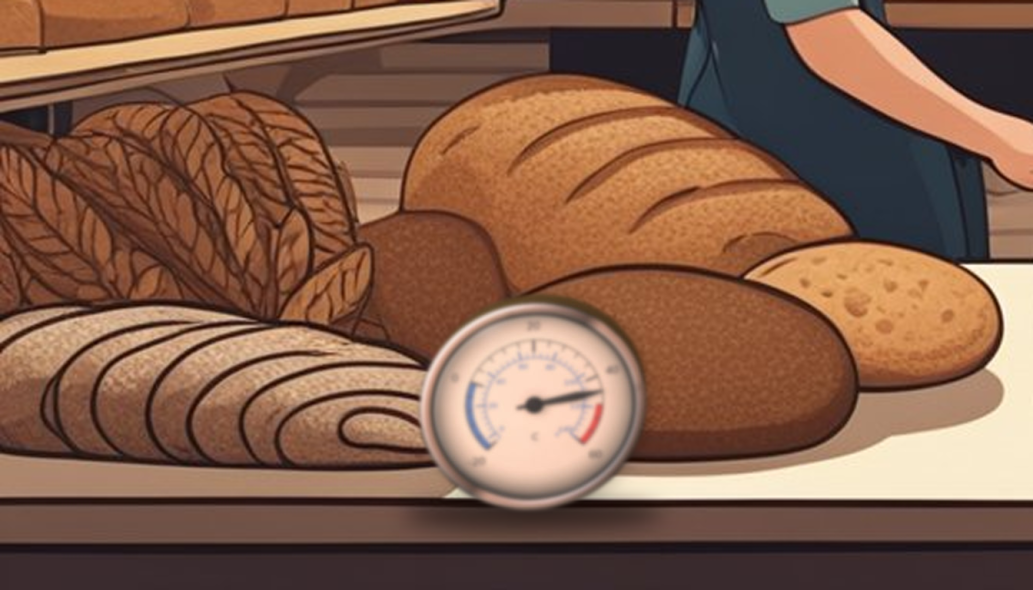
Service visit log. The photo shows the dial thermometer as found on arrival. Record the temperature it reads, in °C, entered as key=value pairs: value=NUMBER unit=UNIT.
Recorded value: value=44 unit=°C
